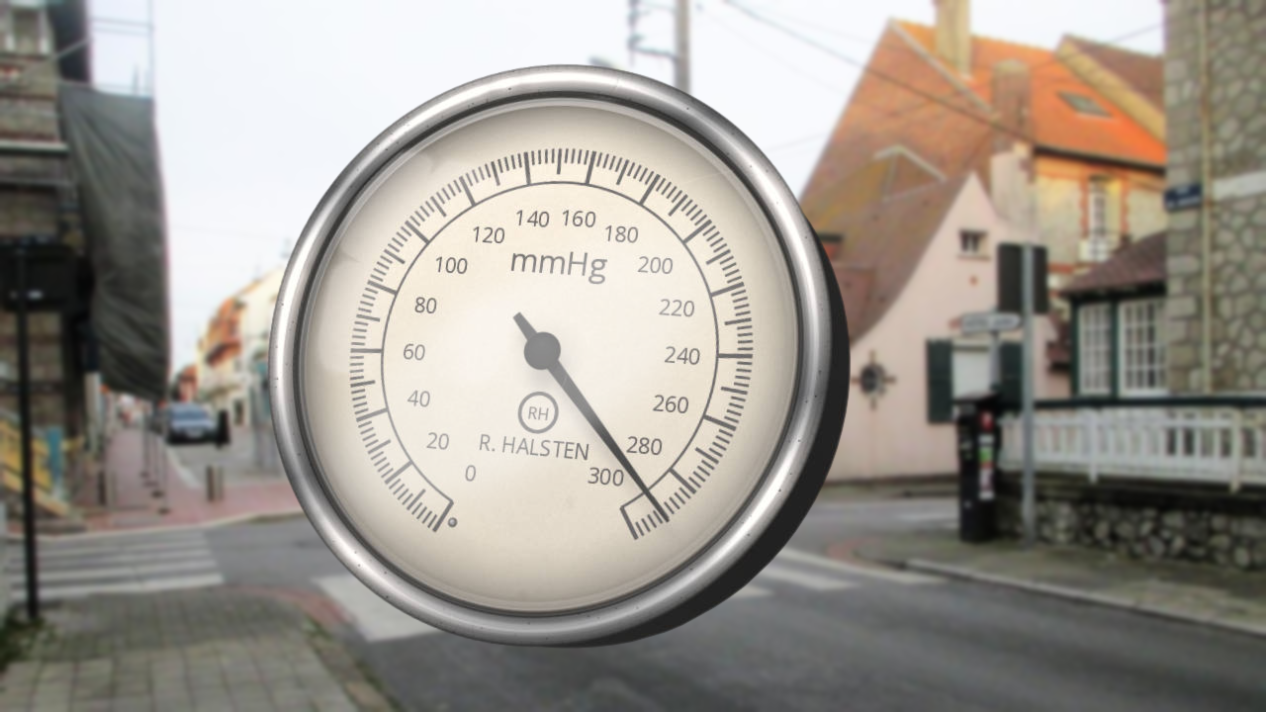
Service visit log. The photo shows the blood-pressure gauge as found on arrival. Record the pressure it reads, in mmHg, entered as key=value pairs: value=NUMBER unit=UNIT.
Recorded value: value=290 unit=mmHg
